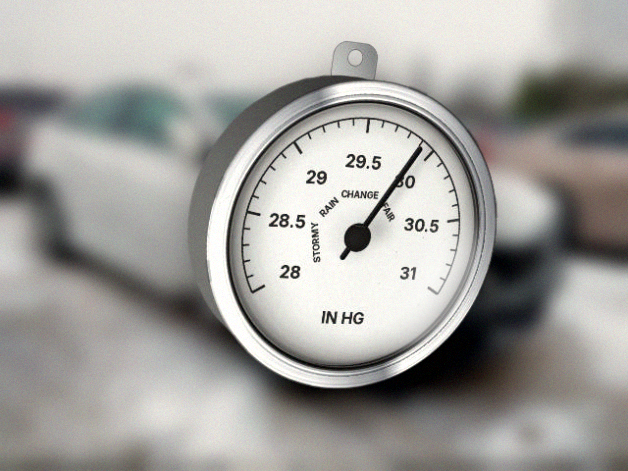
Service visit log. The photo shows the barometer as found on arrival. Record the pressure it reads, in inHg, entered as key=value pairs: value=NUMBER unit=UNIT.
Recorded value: value=29.9 unit=inHg
